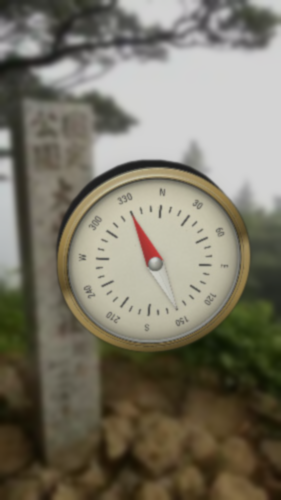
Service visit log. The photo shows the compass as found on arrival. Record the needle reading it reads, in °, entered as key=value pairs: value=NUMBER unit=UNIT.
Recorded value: value=330 unit=°
